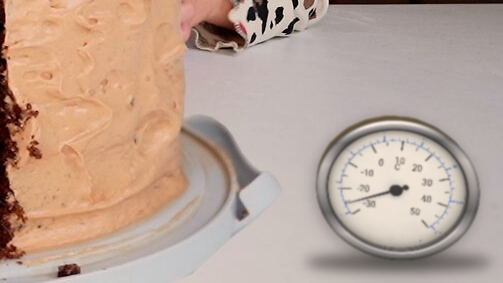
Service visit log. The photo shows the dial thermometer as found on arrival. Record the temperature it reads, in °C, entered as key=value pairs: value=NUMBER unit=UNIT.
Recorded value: value=-25 unit=°C
